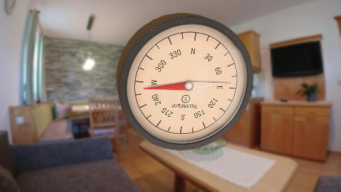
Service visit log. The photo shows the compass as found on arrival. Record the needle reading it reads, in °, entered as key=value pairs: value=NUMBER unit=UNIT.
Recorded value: value=262.5 unit=°
